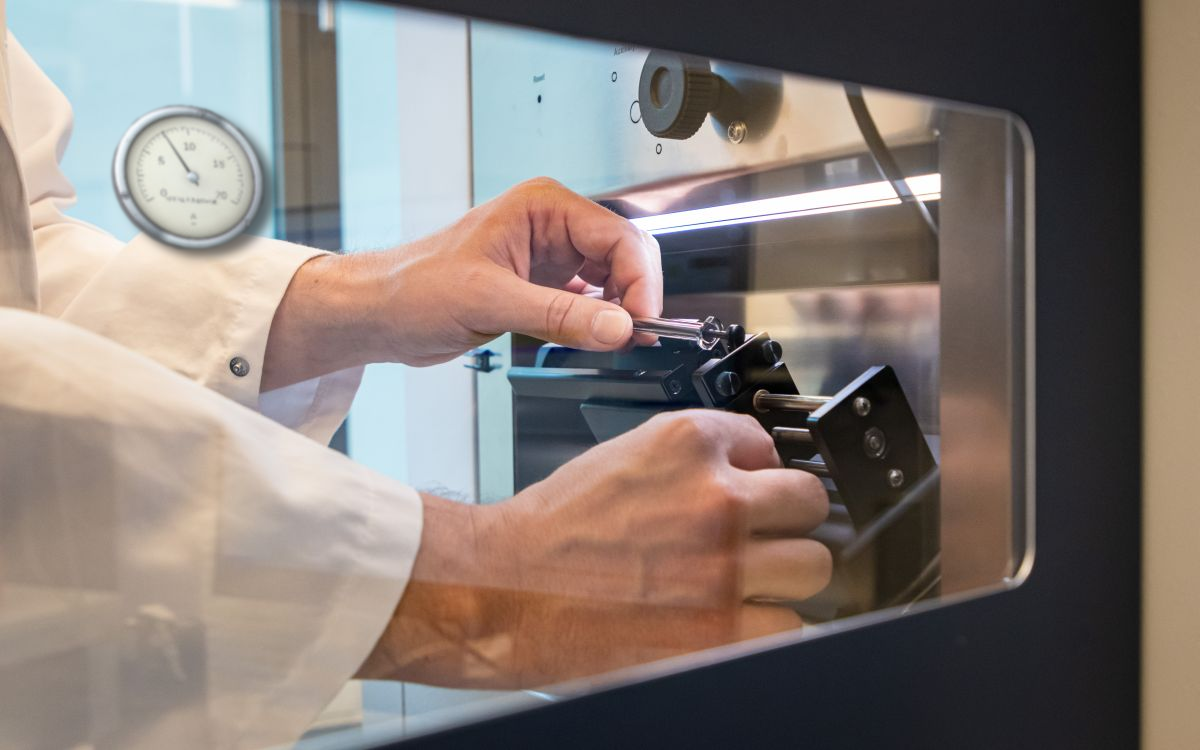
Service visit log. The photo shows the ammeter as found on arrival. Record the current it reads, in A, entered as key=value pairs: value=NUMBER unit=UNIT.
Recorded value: value=7.5 unit=A
